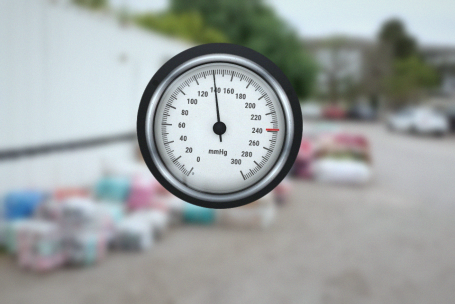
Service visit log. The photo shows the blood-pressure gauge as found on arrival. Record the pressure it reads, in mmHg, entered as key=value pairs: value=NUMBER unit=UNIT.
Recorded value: value=140 unit=mmHg
